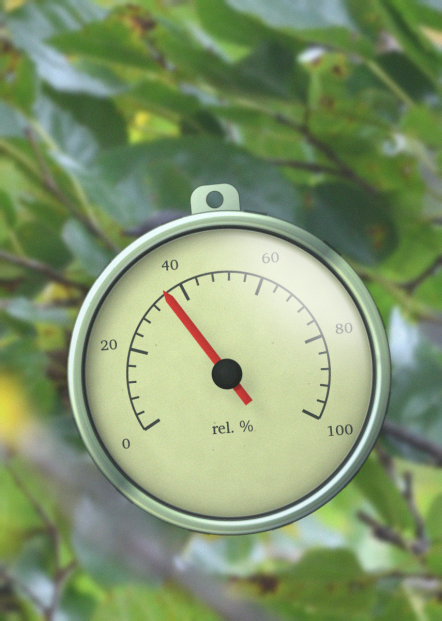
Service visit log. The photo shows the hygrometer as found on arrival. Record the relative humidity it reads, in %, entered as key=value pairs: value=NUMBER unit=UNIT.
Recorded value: value=36 unit=%
